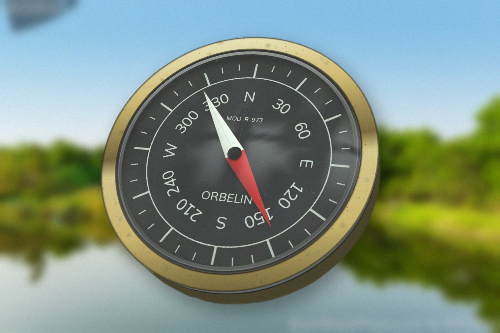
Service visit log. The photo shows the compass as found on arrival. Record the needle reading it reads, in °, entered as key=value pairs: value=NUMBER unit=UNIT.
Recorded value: value=145 unit=°
